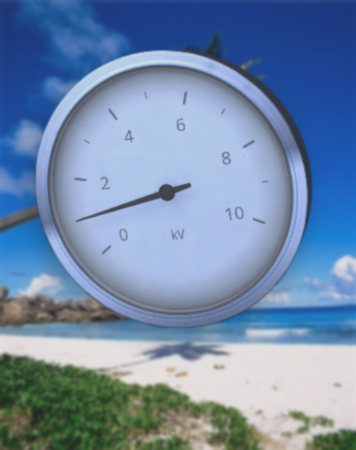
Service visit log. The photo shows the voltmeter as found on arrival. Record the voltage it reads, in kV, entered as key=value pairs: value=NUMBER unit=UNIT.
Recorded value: value=1 unit=kV
